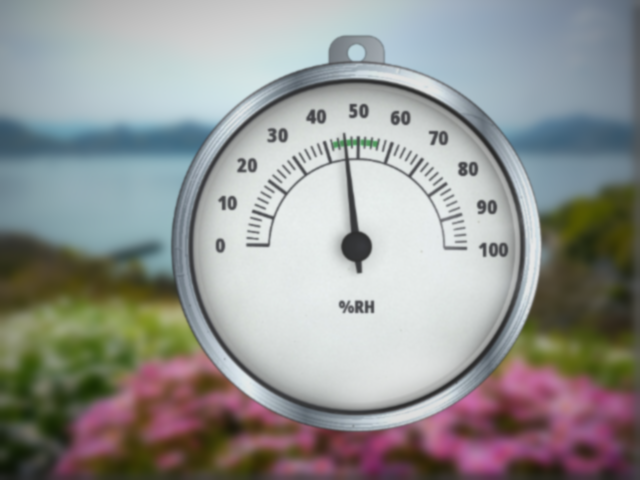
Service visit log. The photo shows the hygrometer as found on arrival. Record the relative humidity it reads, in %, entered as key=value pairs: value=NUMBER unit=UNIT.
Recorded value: value=46 unit=%
